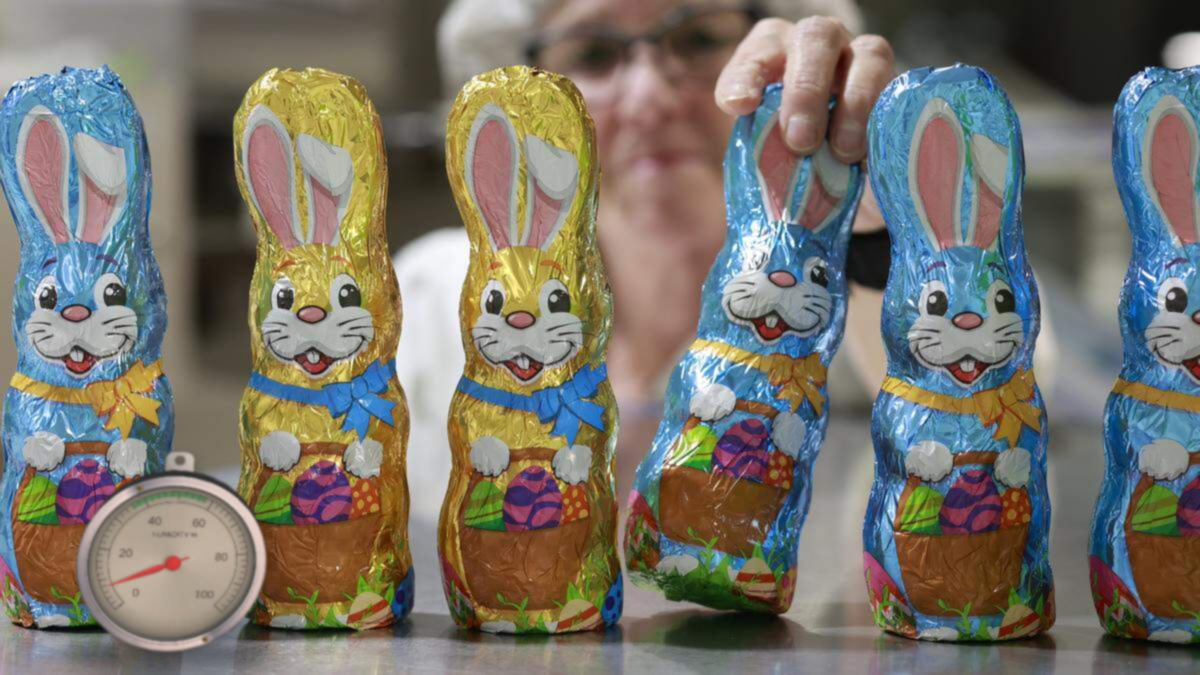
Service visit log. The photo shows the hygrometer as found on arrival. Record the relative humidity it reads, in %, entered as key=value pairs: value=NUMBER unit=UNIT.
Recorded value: value=8 unit=%
